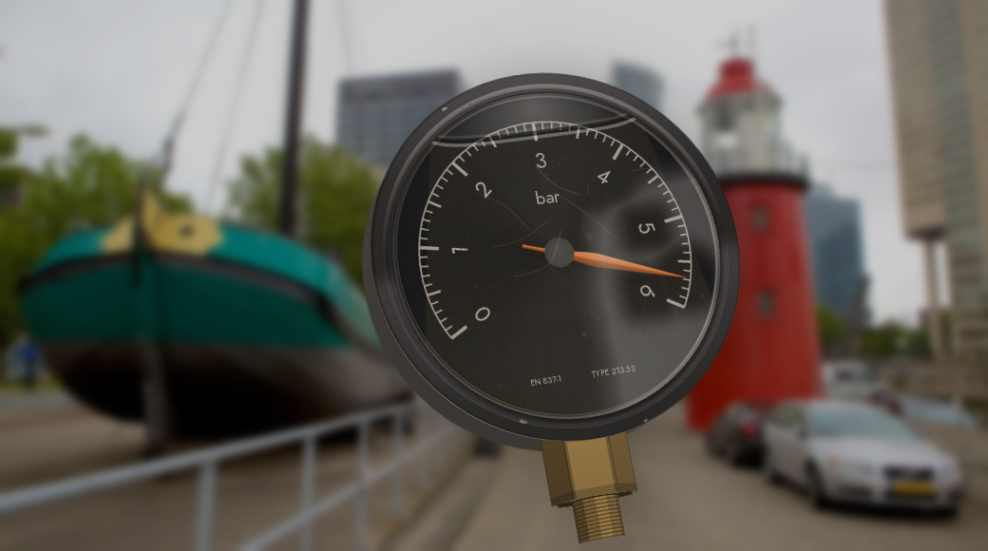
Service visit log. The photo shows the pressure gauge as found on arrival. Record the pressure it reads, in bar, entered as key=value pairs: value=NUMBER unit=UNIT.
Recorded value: value=5.7 unit=bar
